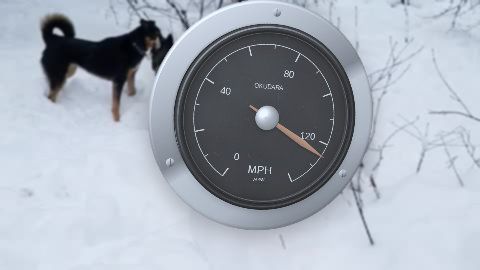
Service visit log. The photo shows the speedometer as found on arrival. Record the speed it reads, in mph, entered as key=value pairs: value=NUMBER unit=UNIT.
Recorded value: value=125 unit=mph
